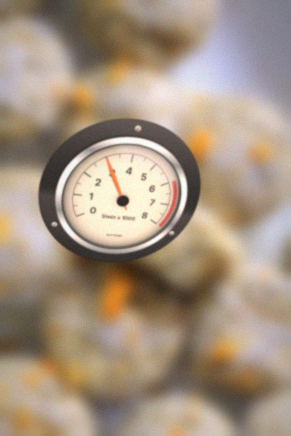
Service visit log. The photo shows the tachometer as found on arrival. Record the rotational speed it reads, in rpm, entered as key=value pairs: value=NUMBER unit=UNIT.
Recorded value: value=3000 unit=rpm
